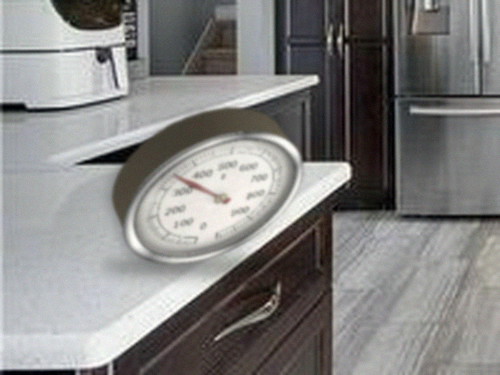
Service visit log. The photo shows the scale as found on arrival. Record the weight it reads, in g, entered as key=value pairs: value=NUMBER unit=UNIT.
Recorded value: value=350 unit=g
